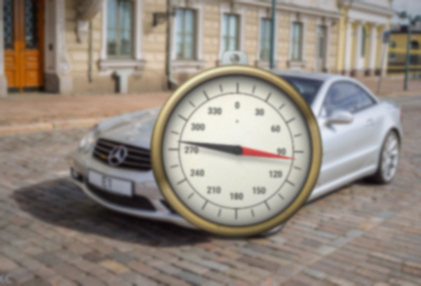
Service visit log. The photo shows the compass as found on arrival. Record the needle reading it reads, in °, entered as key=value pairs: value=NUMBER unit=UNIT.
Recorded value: value=97.5 unit=°
